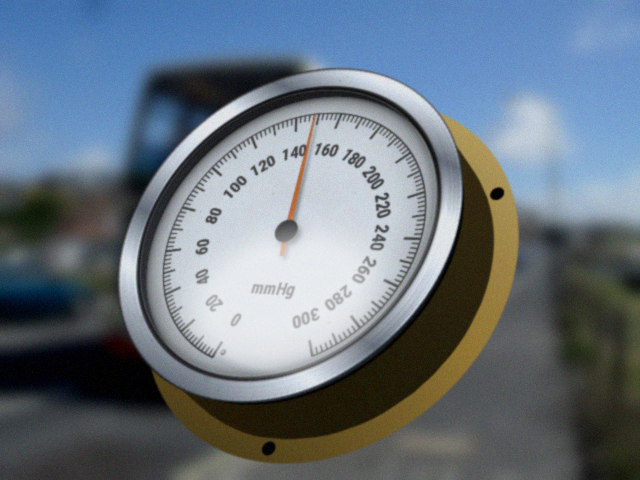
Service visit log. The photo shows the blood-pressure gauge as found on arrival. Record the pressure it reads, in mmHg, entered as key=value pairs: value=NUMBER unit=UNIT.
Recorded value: value=150 unit=mmHg
